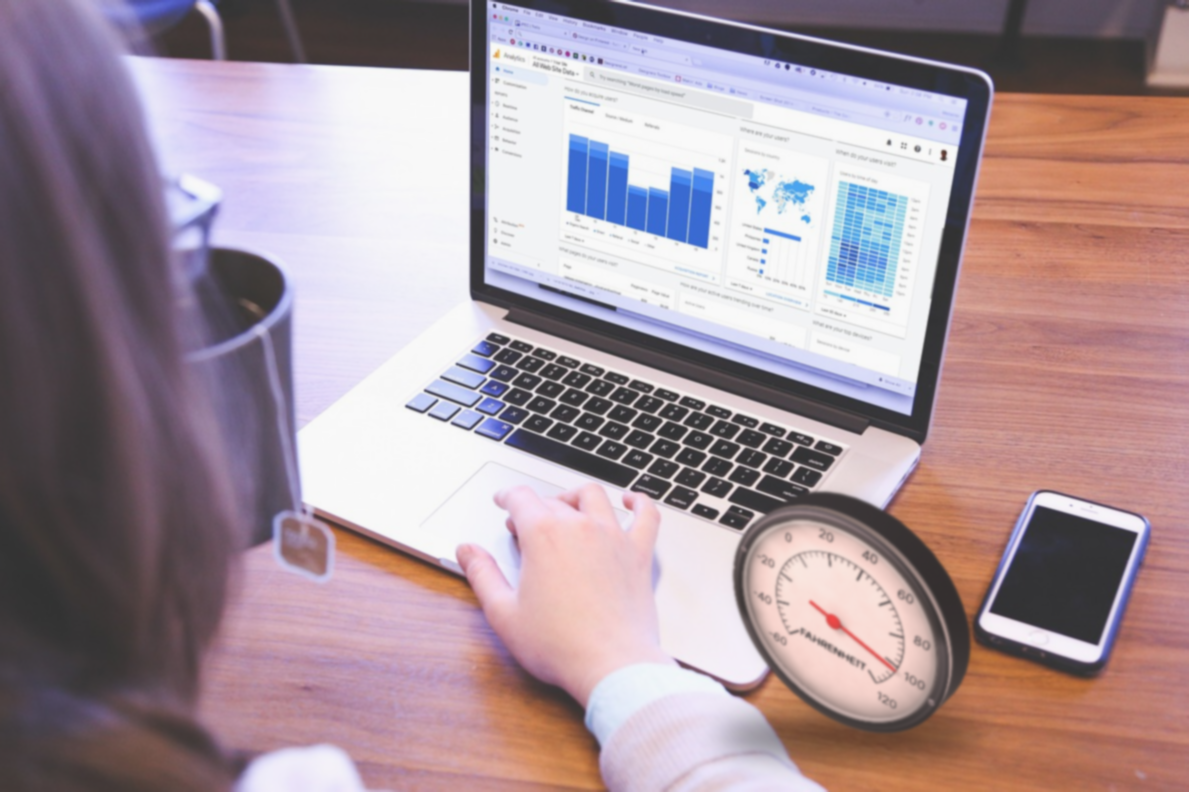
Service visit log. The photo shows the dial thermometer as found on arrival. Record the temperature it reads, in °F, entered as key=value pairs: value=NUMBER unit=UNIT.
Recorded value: value=100 unit=°F
